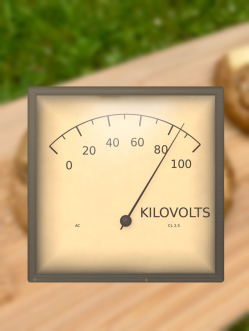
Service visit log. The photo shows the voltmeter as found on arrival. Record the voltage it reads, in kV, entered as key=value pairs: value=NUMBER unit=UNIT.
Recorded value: value=85 unit=kV
